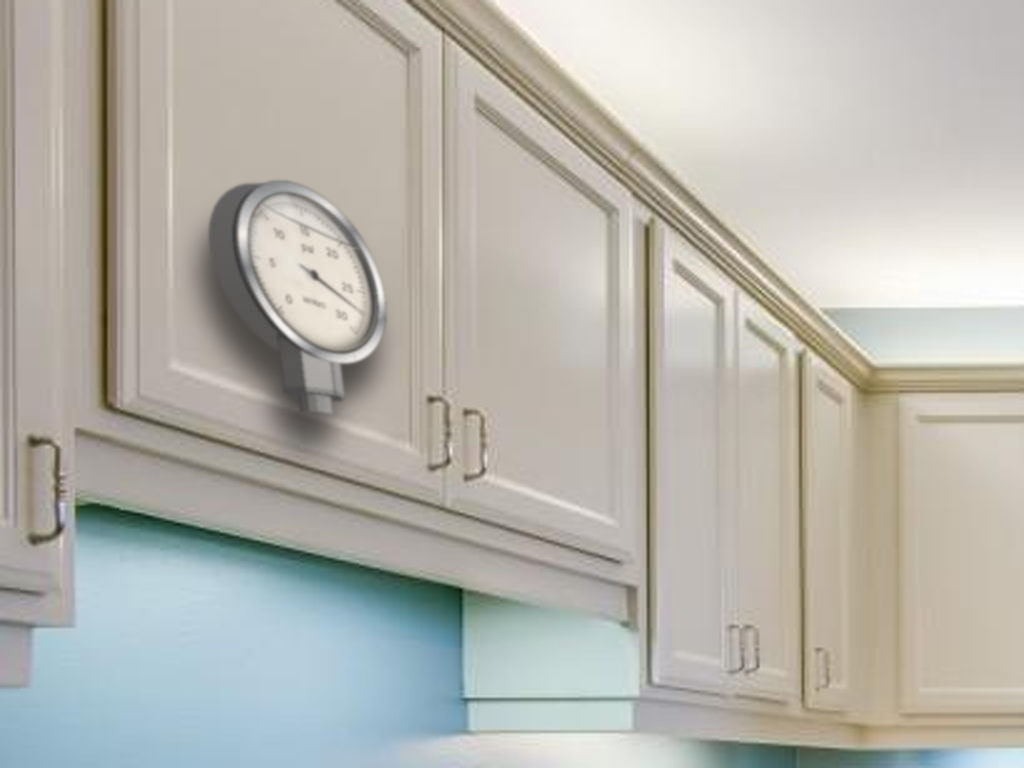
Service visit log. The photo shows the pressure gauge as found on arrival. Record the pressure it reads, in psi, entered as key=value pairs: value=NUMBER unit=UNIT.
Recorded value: value=27.5 unit=psi
